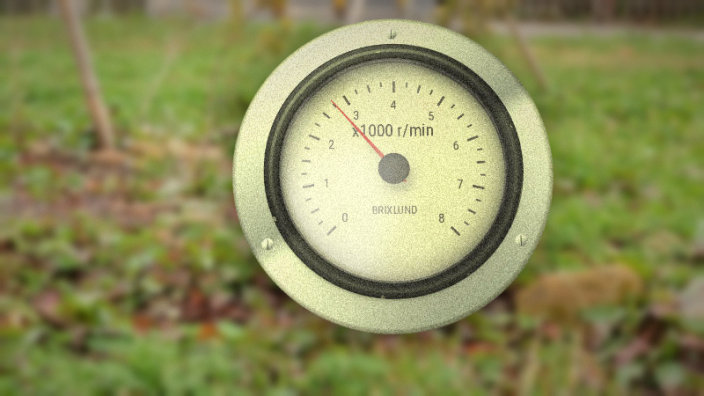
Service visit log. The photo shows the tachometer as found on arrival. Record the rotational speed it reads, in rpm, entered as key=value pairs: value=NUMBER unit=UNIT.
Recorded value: value=2750 unit=rpm
